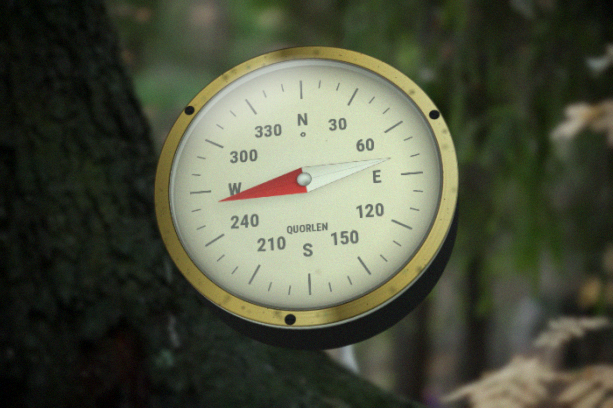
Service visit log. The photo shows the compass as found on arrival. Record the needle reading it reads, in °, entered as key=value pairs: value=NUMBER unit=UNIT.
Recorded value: value=260 unit=°
